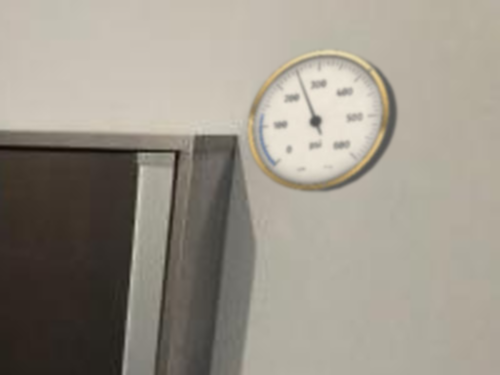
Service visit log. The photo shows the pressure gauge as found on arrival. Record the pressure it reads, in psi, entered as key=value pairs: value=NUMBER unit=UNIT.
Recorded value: value=250 unit=psi
